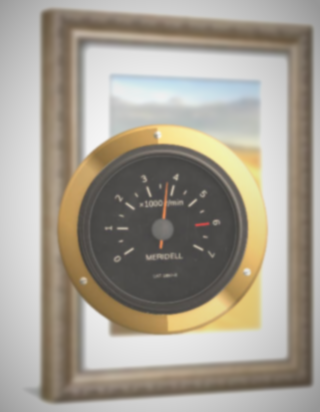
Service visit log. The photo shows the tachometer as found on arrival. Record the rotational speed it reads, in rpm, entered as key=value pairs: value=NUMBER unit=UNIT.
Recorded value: value=3750 unit=rpm
